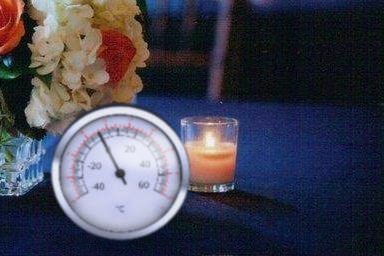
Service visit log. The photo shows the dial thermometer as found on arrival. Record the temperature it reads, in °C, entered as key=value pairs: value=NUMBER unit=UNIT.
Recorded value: value=0 unit=°C
